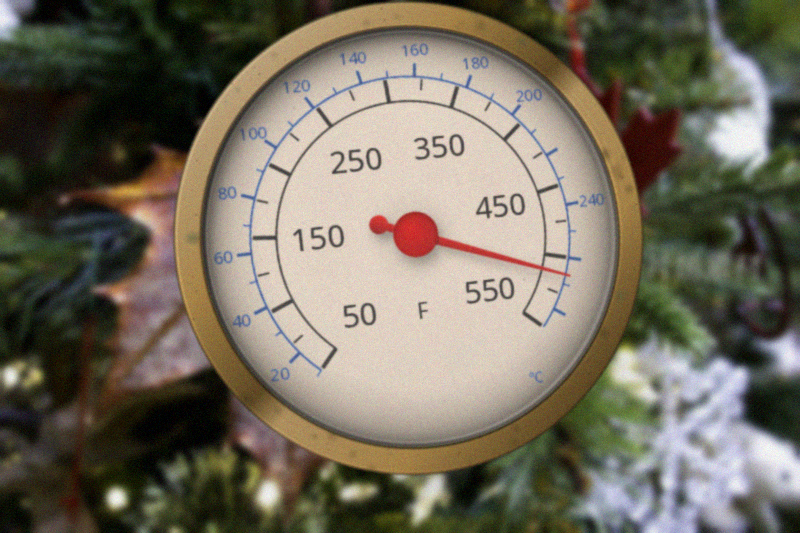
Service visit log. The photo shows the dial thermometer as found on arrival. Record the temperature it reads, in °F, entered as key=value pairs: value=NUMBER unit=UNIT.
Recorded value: value=512.5 unit=°F
